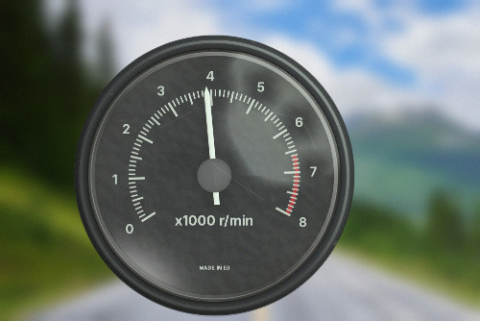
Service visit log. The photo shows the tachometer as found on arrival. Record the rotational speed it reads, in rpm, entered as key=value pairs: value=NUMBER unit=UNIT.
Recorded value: value=3900 unit=rpm
